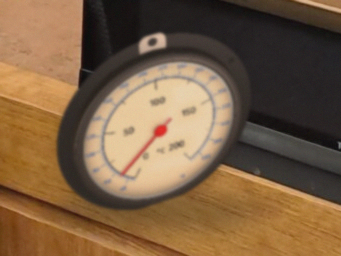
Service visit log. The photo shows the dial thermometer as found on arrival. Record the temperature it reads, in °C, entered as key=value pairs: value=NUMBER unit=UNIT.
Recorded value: value=12.5 unit=°C
